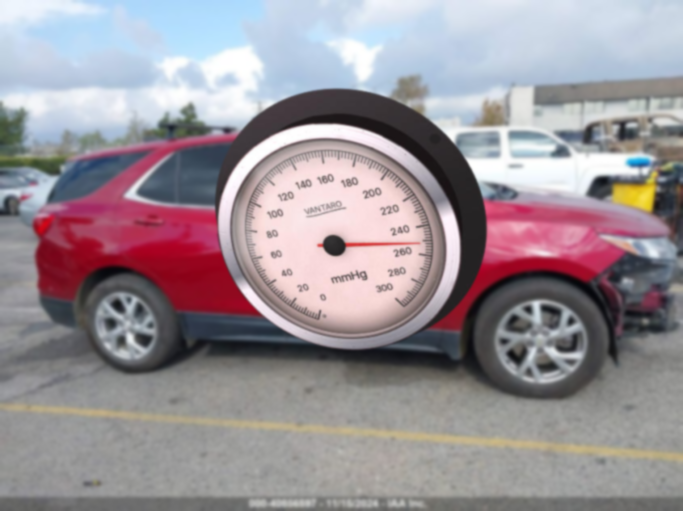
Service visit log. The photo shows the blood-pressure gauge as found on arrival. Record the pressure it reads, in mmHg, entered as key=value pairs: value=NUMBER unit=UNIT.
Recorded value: value=250 unit=mmHg
